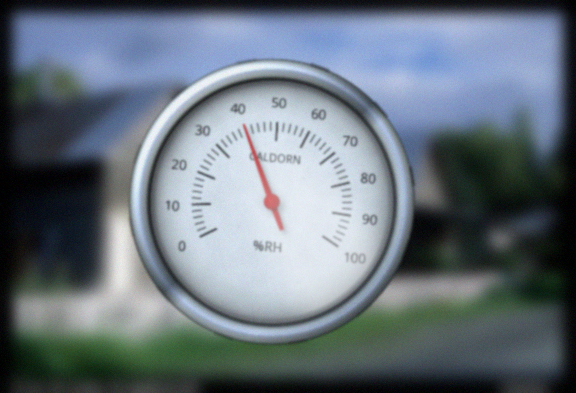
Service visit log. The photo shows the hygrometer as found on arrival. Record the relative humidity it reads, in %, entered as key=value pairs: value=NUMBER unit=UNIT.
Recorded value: value=40 unit=%
